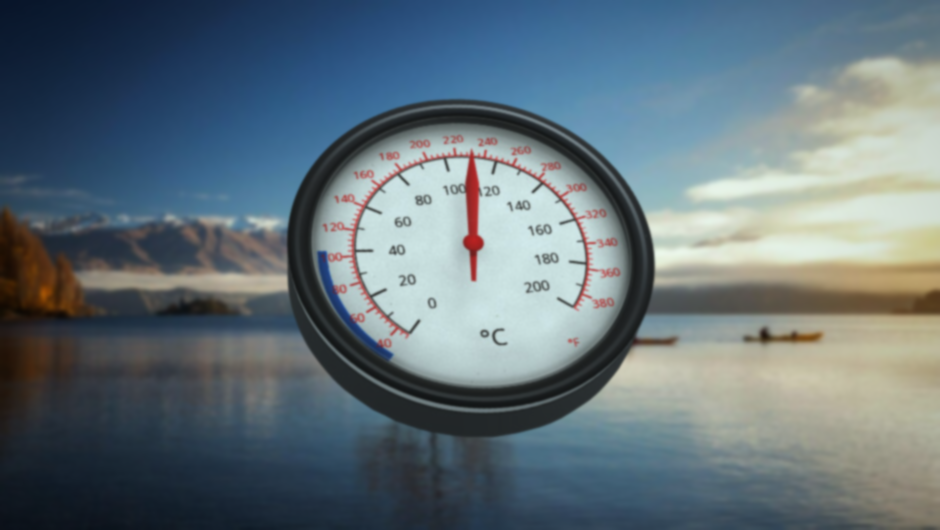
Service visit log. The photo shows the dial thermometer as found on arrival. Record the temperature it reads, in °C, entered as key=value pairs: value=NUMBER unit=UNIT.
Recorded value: value=110 unit=°C
